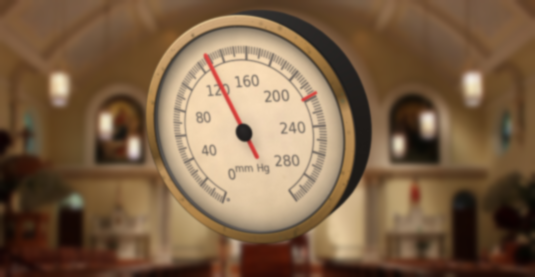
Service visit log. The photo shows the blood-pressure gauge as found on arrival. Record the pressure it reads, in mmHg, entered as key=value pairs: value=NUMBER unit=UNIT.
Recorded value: value=130 unit=mmHg
